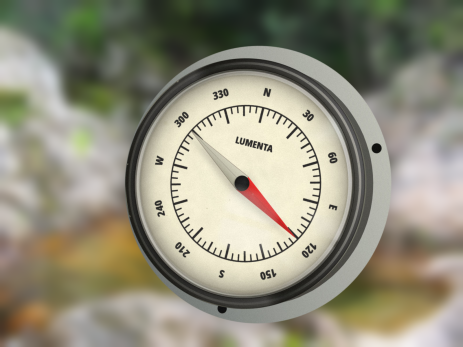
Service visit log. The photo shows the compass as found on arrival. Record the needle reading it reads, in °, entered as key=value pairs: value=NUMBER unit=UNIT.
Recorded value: value=120 unit=°
